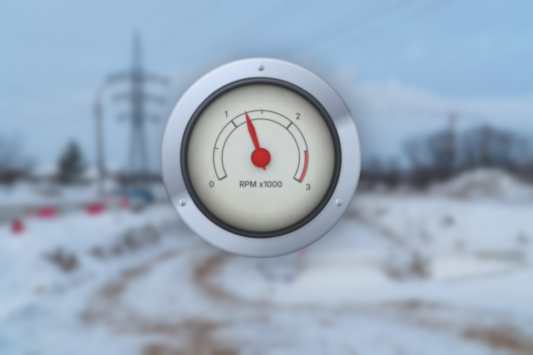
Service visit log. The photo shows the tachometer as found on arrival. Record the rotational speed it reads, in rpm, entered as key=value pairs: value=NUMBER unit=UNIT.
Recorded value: value=1250 unit=rpm
